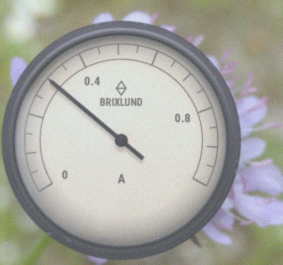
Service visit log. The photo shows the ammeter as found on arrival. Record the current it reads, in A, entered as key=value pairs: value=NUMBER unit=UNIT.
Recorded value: value=0.3 unit=A
